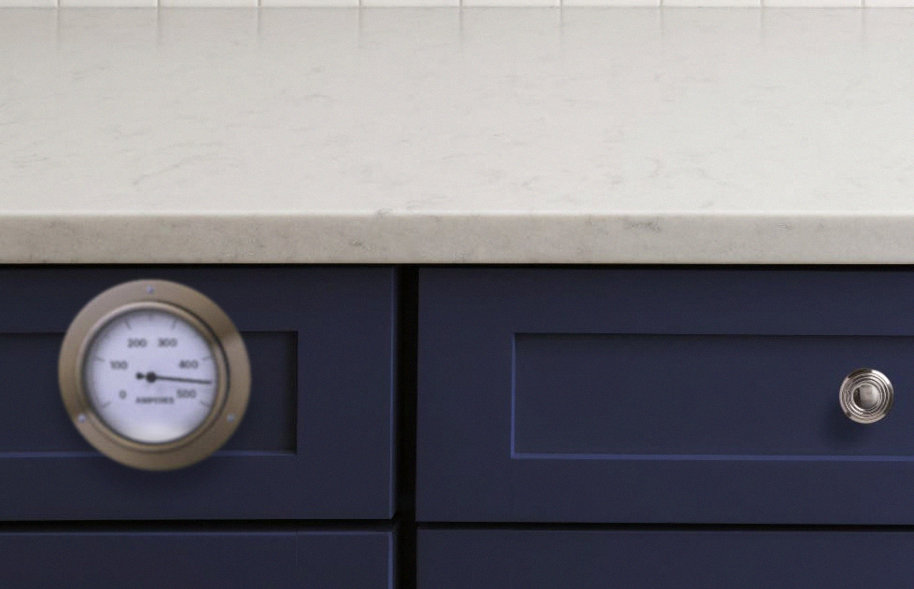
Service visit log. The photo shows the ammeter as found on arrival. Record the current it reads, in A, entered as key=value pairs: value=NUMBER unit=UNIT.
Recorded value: value=450 unit=A
